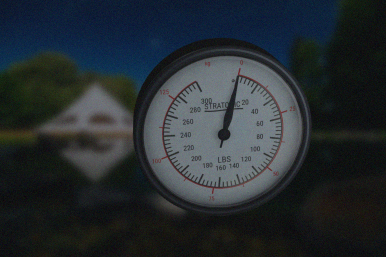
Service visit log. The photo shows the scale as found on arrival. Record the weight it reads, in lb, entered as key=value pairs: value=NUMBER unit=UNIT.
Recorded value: value=0 unit=lb
